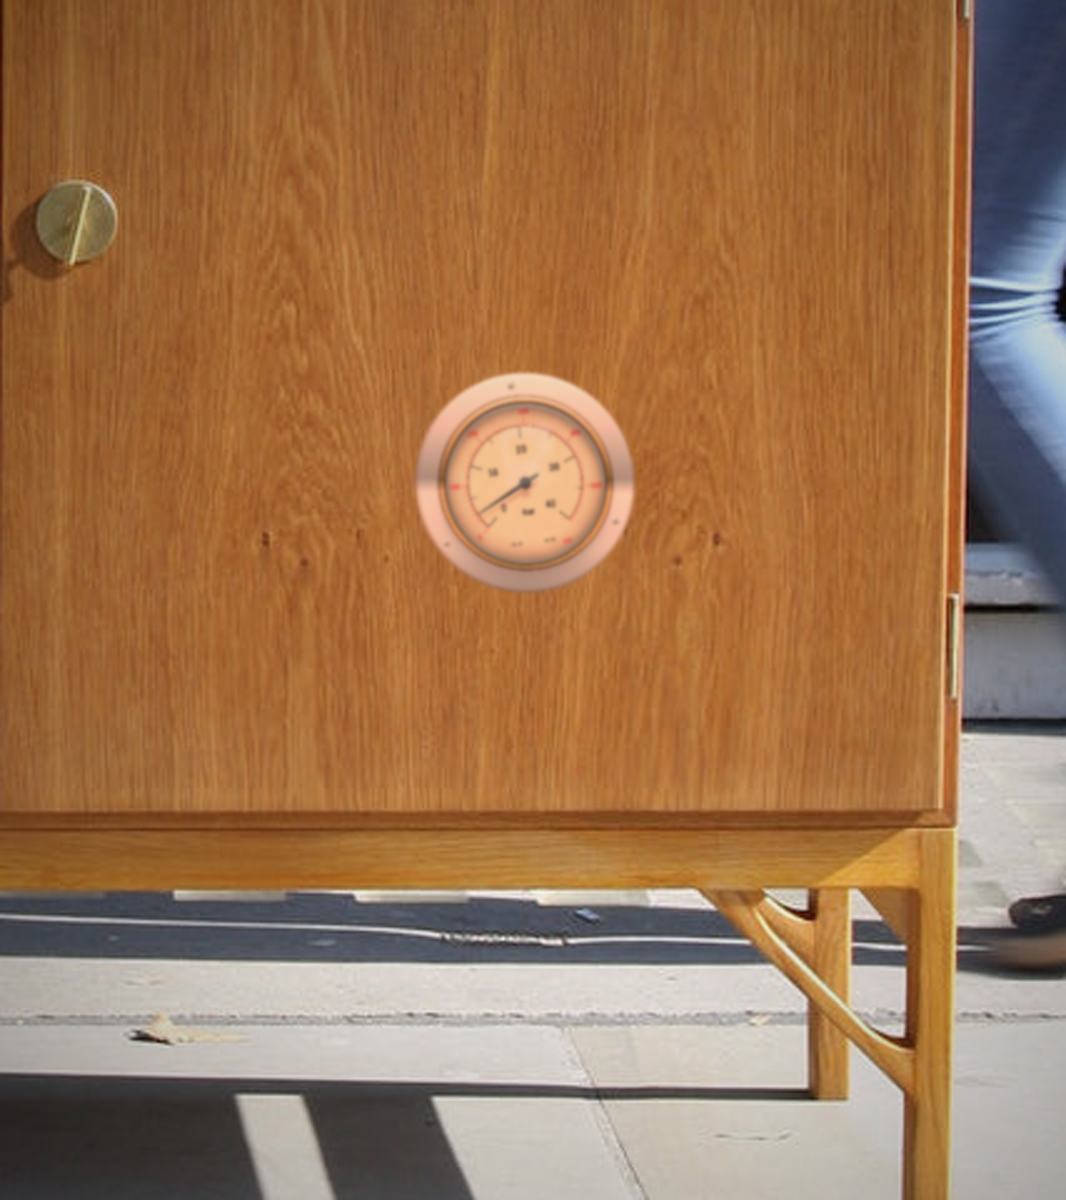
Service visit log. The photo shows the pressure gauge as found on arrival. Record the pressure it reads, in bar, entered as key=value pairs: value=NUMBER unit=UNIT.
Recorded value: value=2.5 unit=bar
